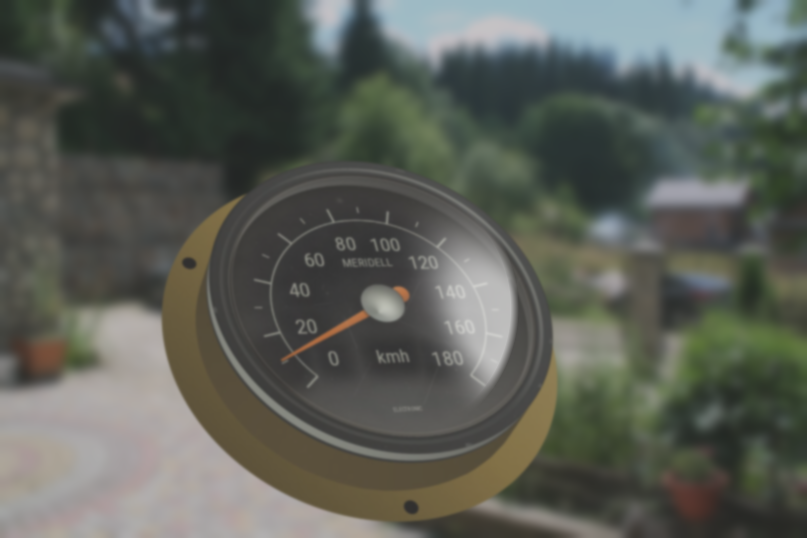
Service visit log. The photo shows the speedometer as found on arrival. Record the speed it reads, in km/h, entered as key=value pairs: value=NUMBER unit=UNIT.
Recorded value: value=10 unit=km/h
